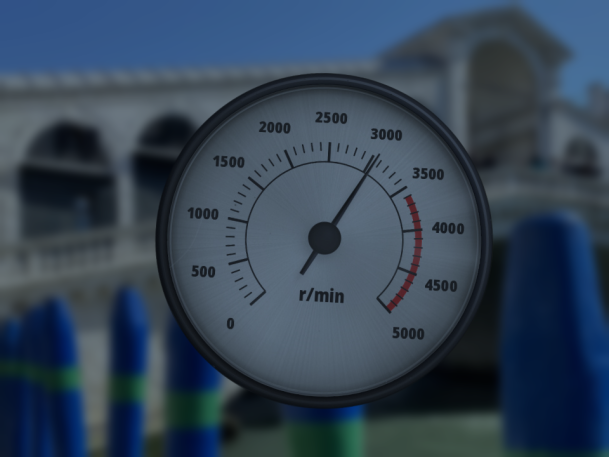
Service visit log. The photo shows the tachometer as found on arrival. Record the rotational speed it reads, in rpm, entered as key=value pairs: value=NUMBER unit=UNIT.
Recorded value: value=3050 unit=rpm
